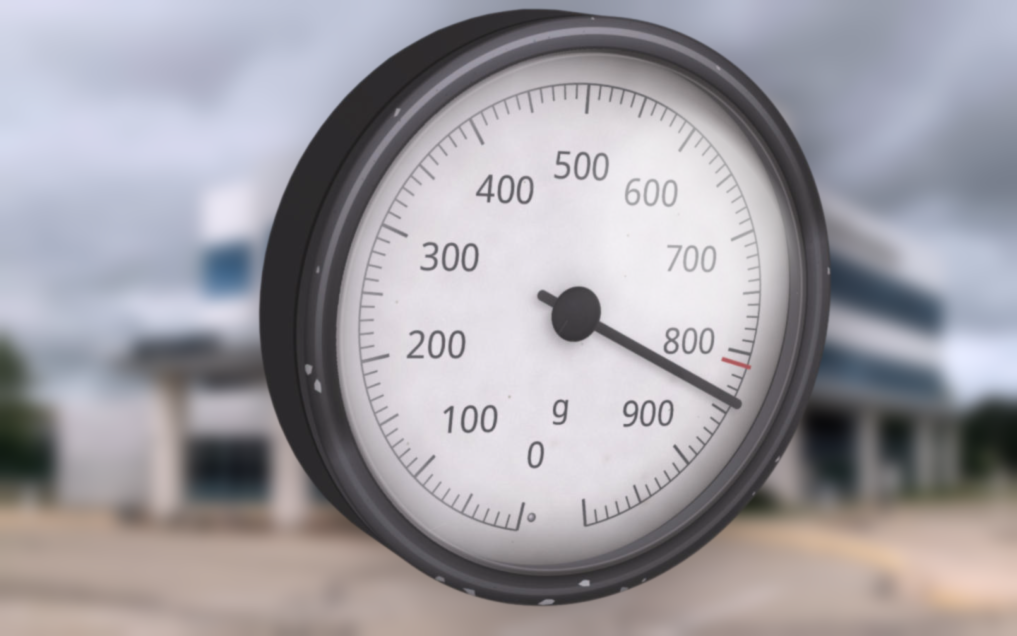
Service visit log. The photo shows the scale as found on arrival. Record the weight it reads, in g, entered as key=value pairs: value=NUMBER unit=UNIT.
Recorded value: value=840 unit=g
